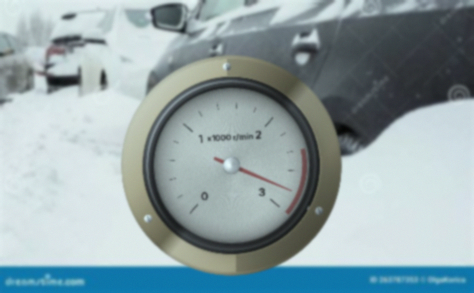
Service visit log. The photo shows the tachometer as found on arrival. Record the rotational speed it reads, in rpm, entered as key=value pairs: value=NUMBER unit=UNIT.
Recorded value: value=2800 unit=rpm
